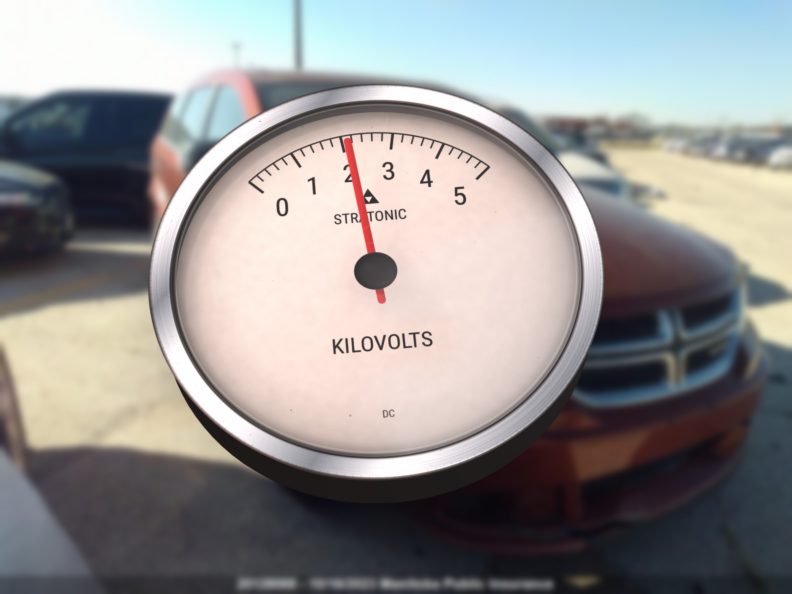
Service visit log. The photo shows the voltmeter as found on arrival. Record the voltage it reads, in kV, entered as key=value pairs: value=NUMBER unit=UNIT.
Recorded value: value=2.1 unit=kV
